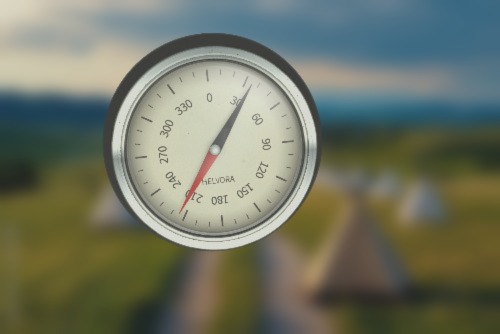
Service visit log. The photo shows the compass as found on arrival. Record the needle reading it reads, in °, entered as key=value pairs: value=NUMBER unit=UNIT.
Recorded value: value=215 unit=°
